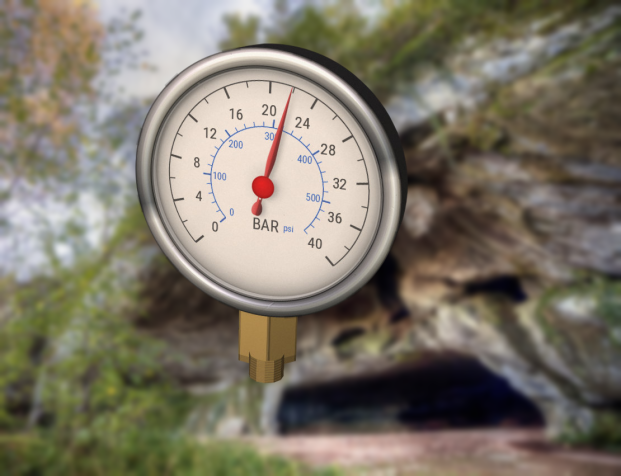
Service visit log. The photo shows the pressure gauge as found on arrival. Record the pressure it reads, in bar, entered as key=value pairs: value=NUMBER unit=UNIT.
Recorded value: value=22 unit=bar
